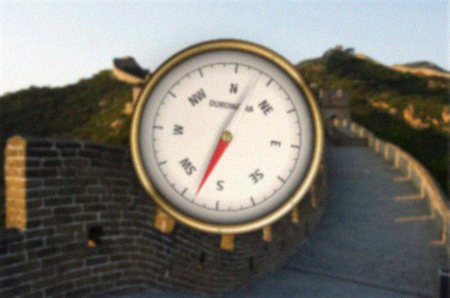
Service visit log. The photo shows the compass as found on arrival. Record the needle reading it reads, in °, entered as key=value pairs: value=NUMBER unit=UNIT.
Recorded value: value=200 unit=°
